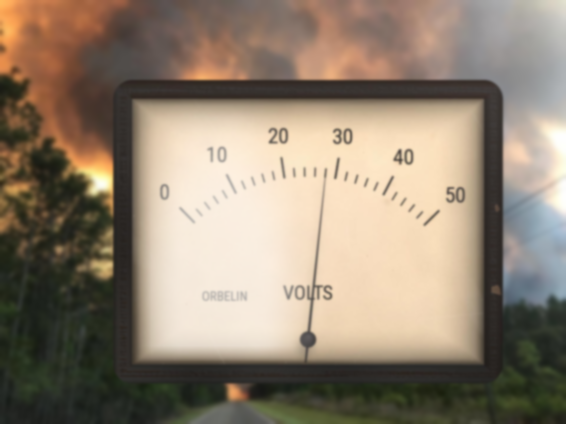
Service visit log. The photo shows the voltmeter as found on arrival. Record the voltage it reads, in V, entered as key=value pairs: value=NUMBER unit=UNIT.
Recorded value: value=28 unit=V
